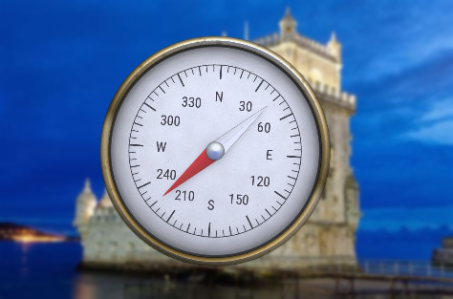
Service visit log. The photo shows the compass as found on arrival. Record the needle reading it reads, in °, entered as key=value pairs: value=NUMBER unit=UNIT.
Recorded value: value=225 unit=°
